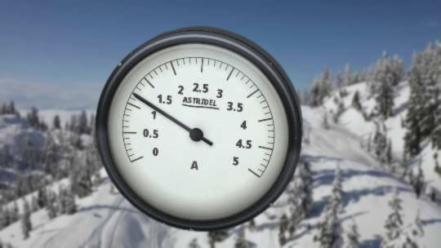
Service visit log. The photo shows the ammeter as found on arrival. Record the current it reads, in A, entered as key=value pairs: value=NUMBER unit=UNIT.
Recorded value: value=1.2 unit=A
